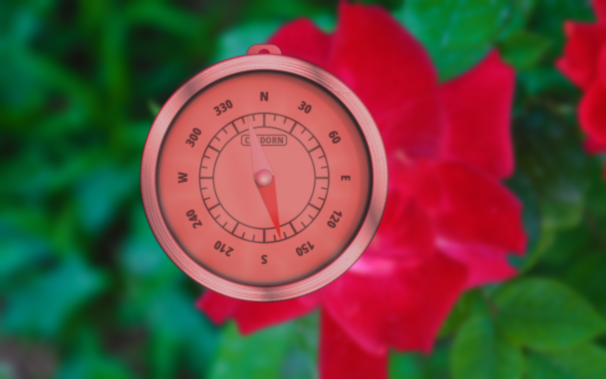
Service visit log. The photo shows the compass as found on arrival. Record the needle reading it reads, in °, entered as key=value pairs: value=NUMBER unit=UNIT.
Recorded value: value=165 unit=°
